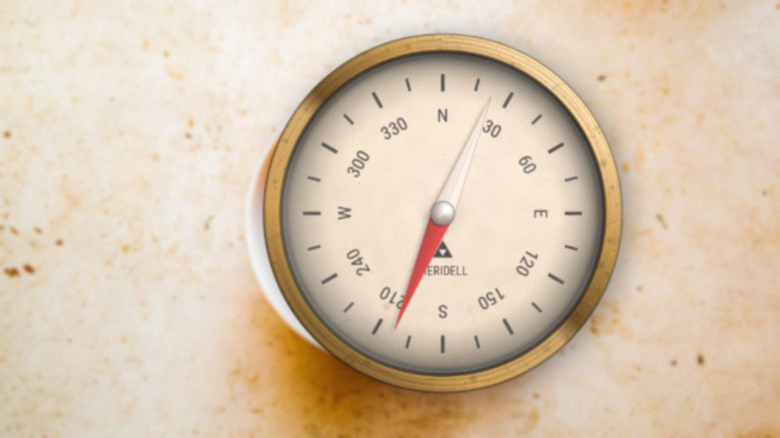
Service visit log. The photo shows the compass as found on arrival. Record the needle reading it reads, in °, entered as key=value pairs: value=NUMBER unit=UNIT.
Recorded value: value=202.5 unit=°
